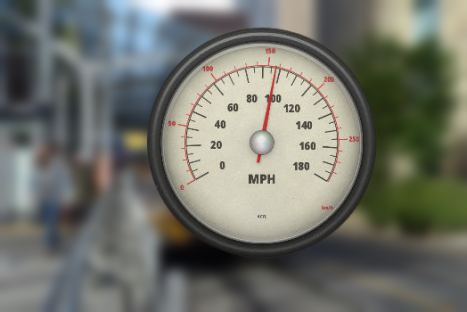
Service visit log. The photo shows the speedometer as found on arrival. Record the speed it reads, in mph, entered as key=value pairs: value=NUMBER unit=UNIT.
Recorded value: value=97.5 unit=mph
